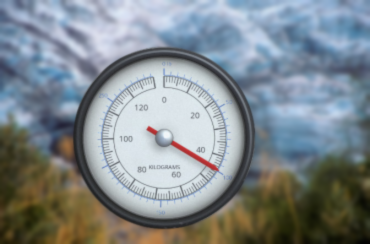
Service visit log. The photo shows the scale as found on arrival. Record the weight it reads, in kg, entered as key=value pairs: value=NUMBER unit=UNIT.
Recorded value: value=45 unit=kg
